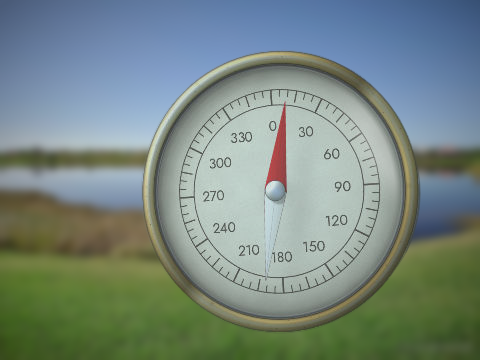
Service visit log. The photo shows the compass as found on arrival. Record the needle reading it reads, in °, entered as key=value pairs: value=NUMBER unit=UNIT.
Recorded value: value=10 unit=°
